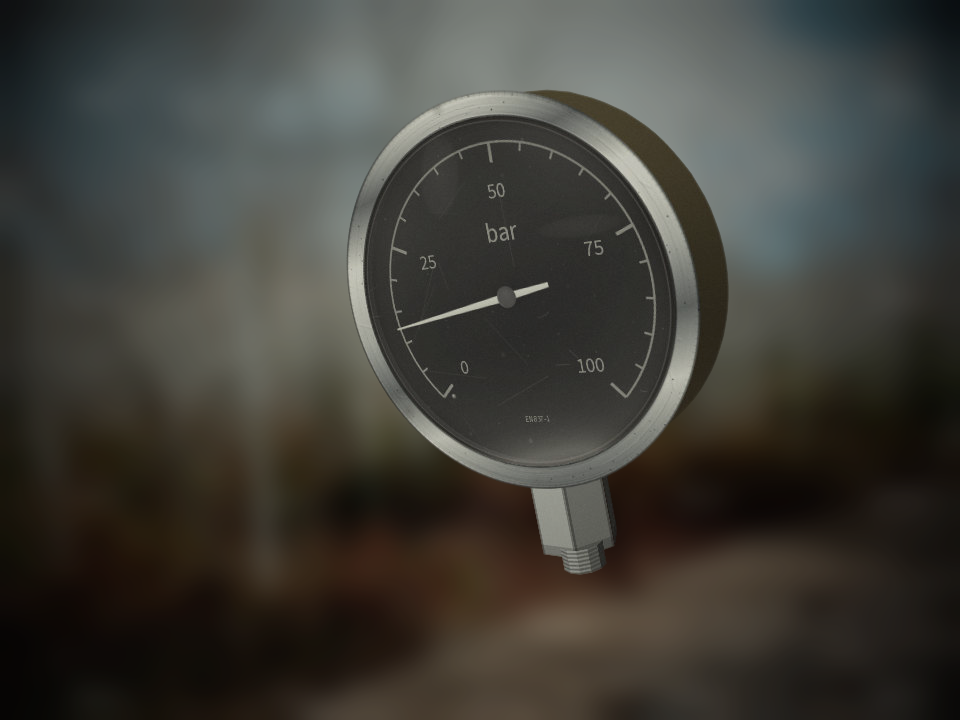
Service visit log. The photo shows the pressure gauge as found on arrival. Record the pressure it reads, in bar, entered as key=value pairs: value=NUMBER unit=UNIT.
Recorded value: value=12.5 unit=bar
